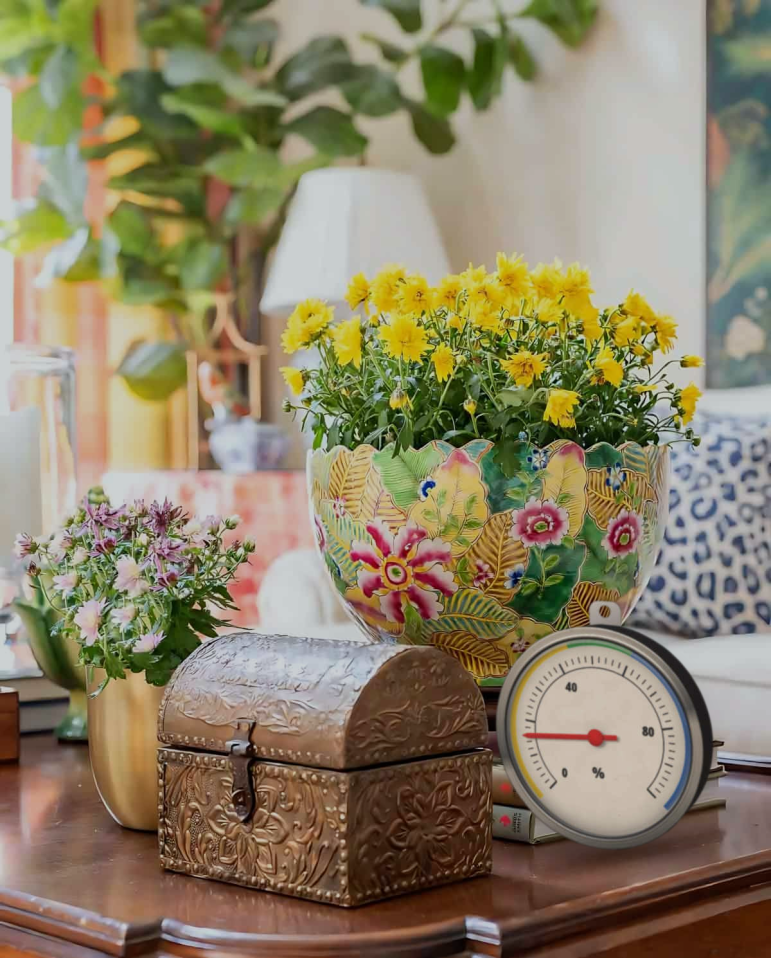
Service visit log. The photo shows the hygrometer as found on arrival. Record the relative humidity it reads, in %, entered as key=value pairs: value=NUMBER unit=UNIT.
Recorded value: value=16 unit=%
